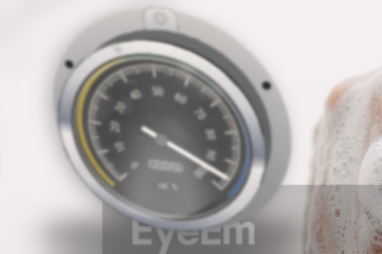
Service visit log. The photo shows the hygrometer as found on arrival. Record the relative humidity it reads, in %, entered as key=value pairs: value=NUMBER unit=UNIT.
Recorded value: value=95 unit=%
